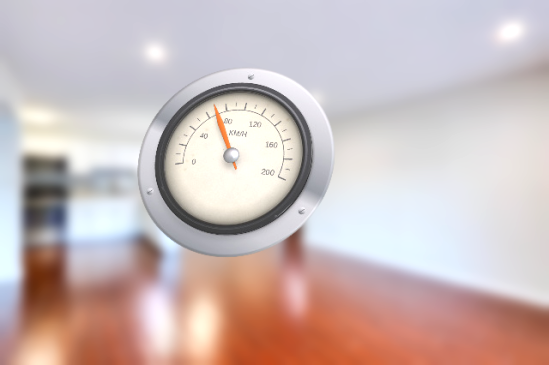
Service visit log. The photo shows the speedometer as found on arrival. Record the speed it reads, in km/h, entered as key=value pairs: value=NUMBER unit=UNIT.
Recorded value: value=70 unit=km/h
